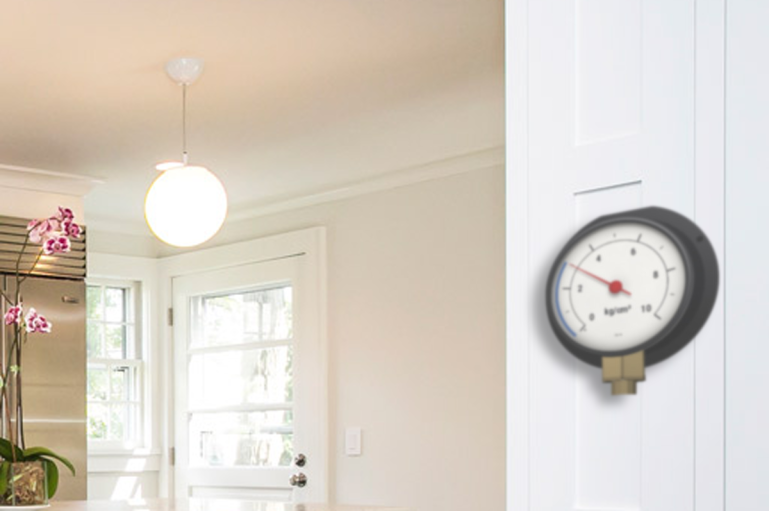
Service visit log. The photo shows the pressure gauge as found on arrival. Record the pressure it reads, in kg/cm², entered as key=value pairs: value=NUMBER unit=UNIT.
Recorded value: value=3 unit=kg/cm²
